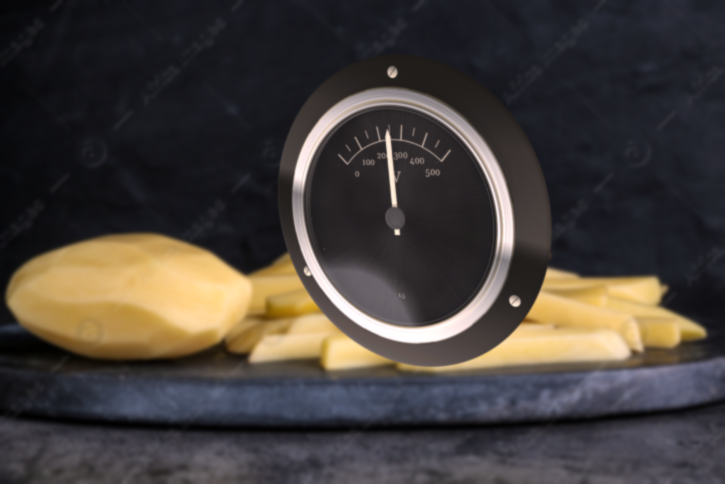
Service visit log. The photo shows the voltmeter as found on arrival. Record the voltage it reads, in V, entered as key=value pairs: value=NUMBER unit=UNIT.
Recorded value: value=250 unit=V
